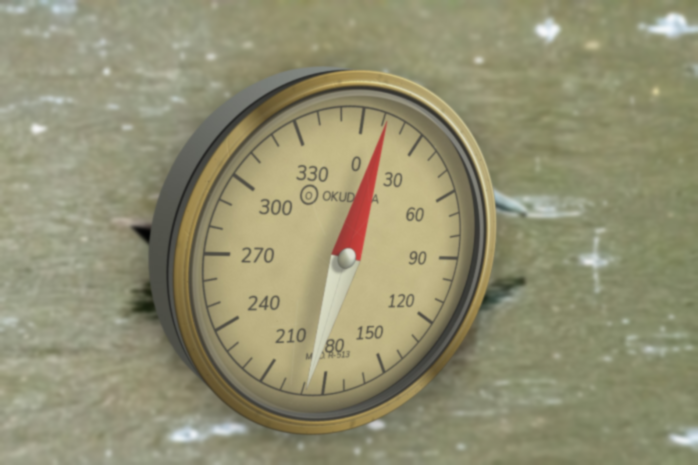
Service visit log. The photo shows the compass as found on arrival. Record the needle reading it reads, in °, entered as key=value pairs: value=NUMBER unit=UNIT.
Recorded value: value=10 unit=°
